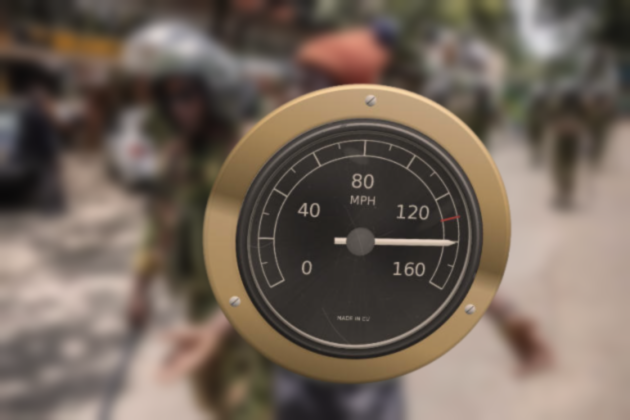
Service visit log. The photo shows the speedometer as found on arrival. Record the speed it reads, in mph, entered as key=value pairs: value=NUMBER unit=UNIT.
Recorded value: value=140 unit=mph
